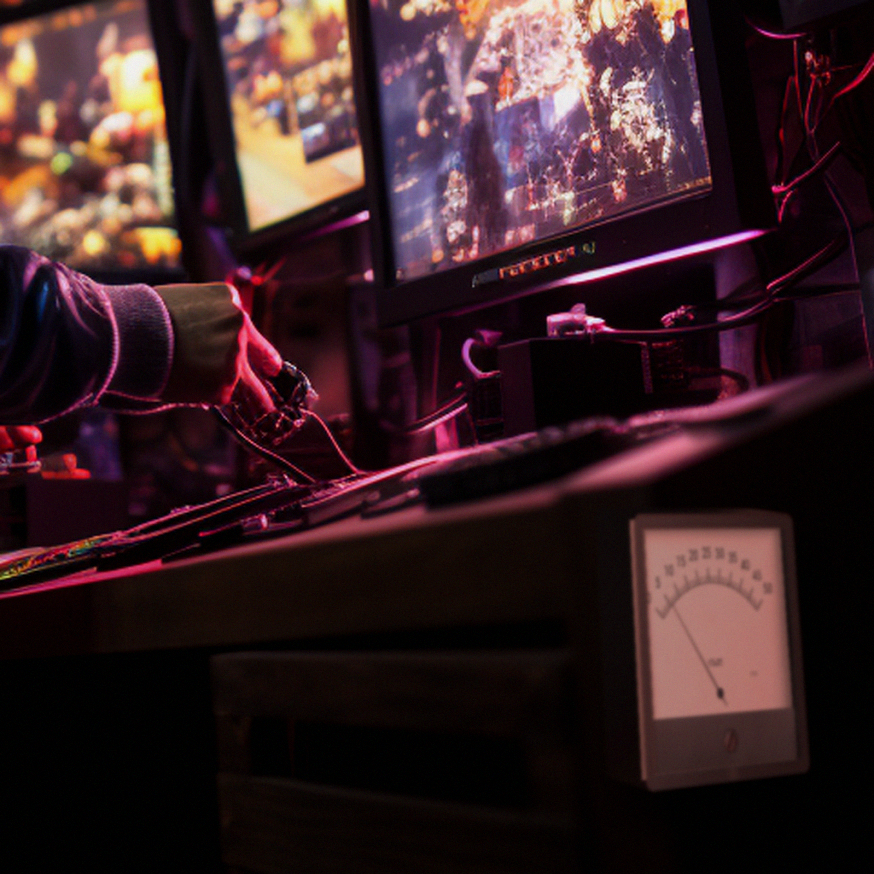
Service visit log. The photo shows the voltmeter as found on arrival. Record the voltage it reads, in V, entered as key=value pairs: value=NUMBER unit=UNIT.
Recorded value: value=5 unit=V
